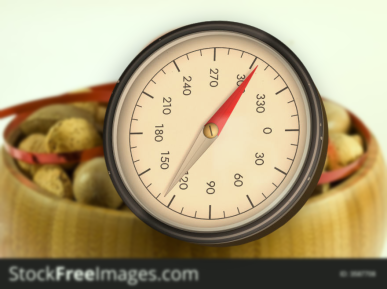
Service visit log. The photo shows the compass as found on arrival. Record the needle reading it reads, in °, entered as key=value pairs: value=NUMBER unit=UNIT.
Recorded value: value=305 unit=°
